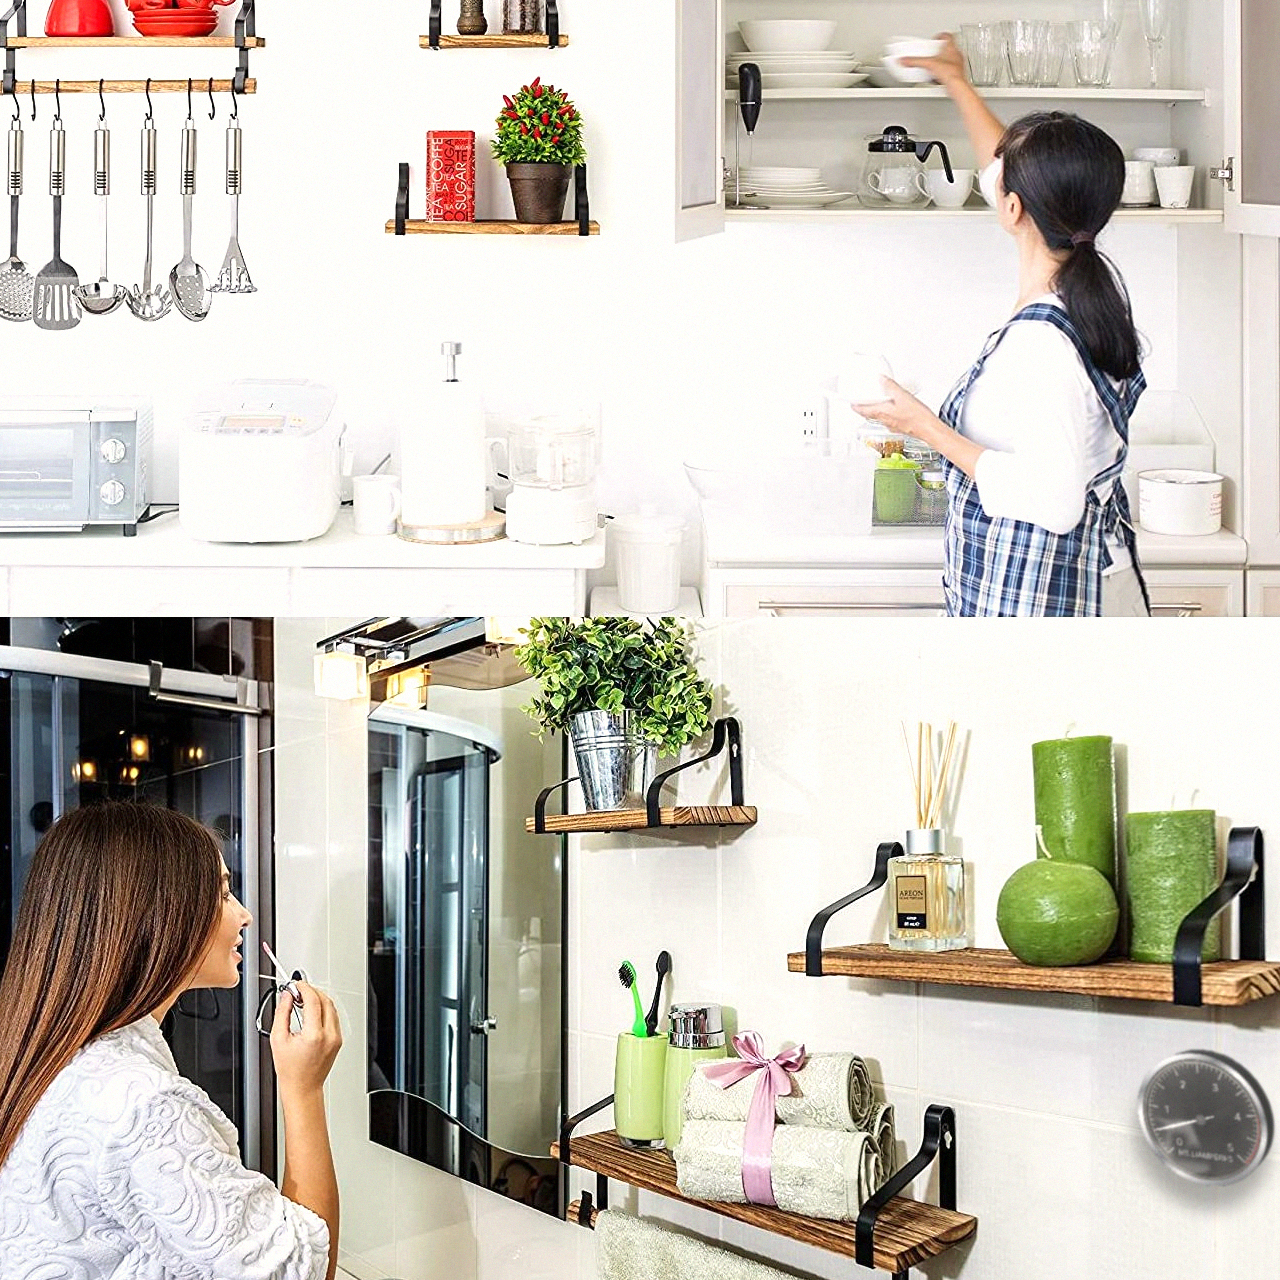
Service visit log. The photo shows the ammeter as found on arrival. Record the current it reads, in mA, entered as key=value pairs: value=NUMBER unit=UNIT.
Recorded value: value=0.5 unit=mA
